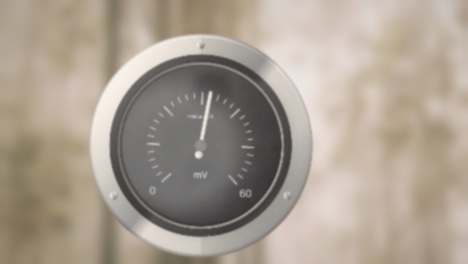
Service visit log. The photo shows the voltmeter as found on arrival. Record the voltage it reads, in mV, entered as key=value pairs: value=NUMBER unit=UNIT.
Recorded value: value=32 unit=mV
